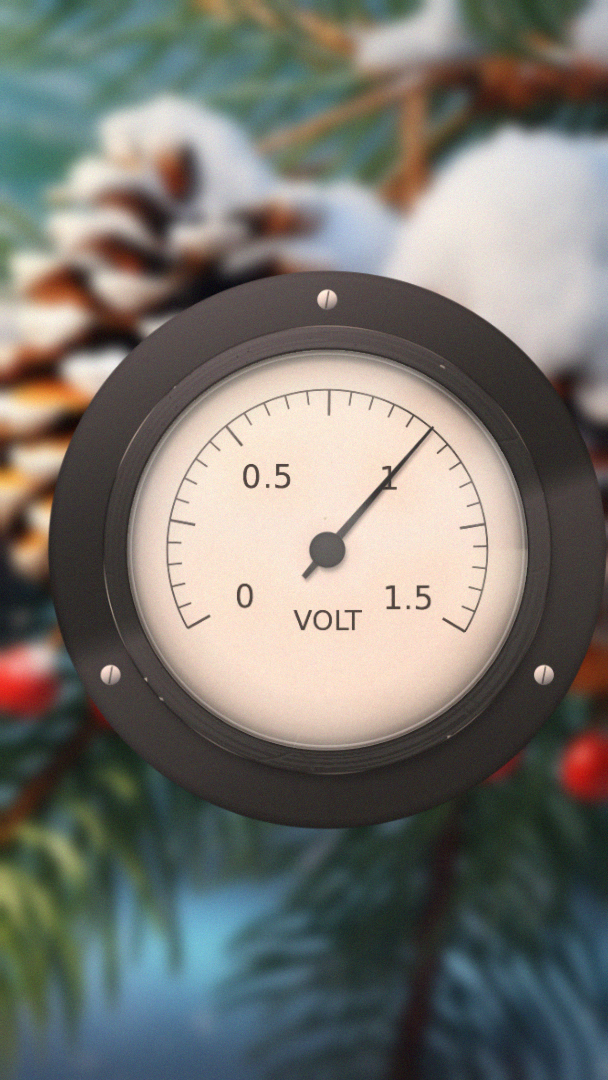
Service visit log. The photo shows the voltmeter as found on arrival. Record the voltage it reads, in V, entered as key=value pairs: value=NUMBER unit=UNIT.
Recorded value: value=1 unit=V
